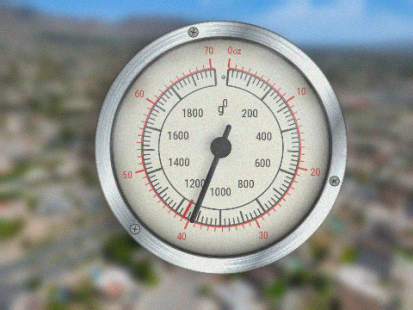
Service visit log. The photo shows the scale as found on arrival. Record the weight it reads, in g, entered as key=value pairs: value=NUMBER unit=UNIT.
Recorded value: value=1120 unit=g
